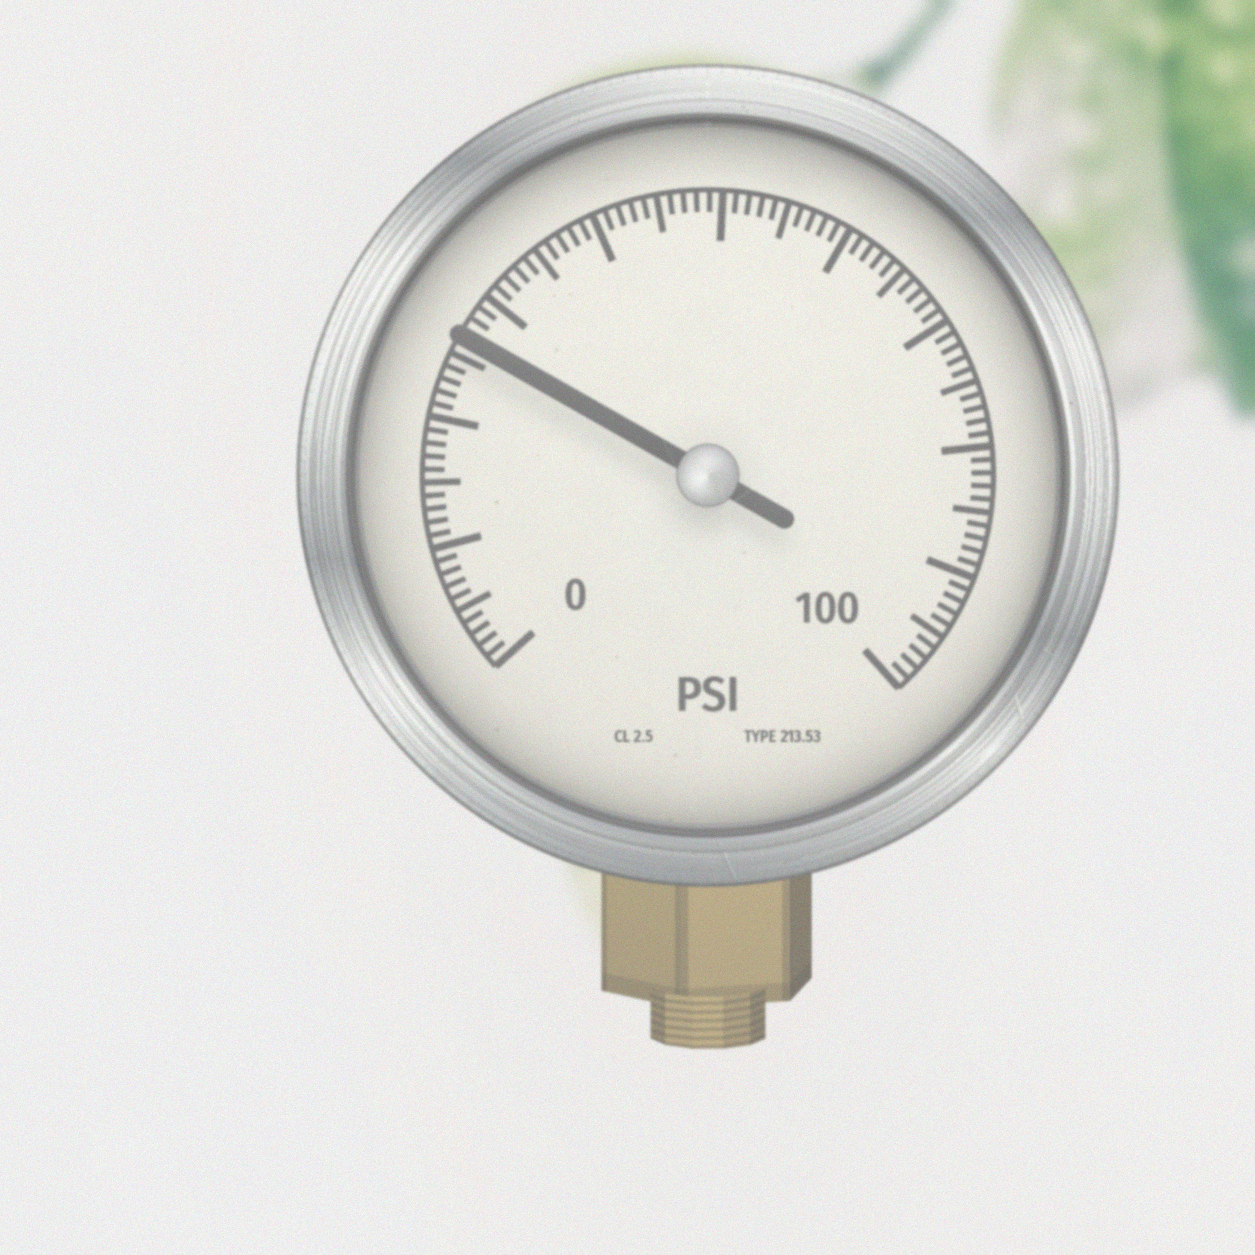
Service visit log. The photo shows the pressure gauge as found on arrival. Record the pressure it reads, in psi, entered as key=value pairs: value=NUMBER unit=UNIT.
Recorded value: value=26.5 unit=psi
